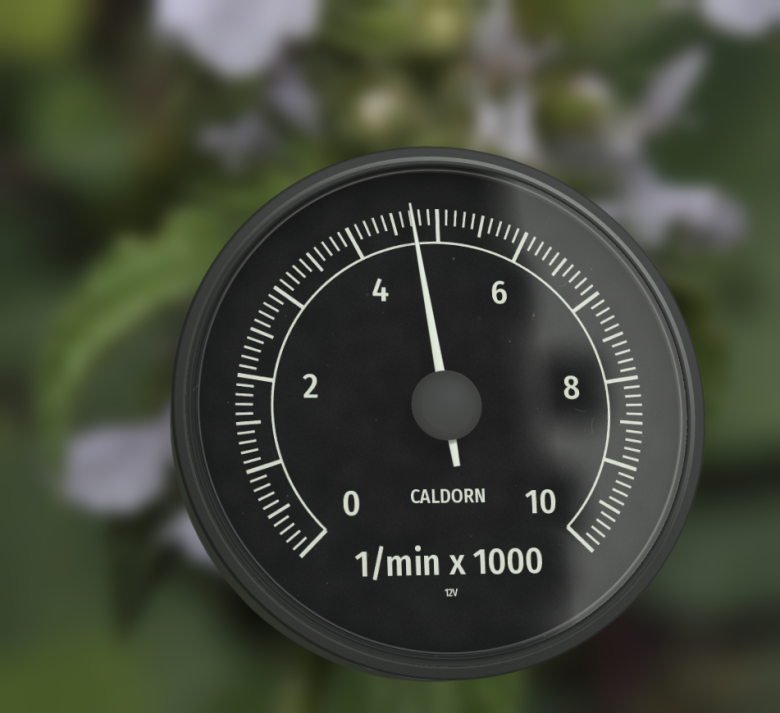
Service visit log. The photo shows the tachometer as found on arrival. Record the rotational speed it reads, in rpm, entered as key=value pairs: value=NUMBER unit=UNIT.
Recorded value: value=4700 unit=rpm
